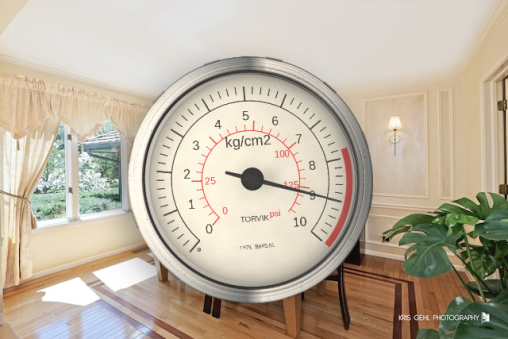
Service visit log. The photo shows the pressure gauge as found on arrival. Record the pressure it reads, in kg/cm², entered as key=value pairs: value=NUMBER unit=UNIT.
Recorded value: value=9 unit=kg/cm²
